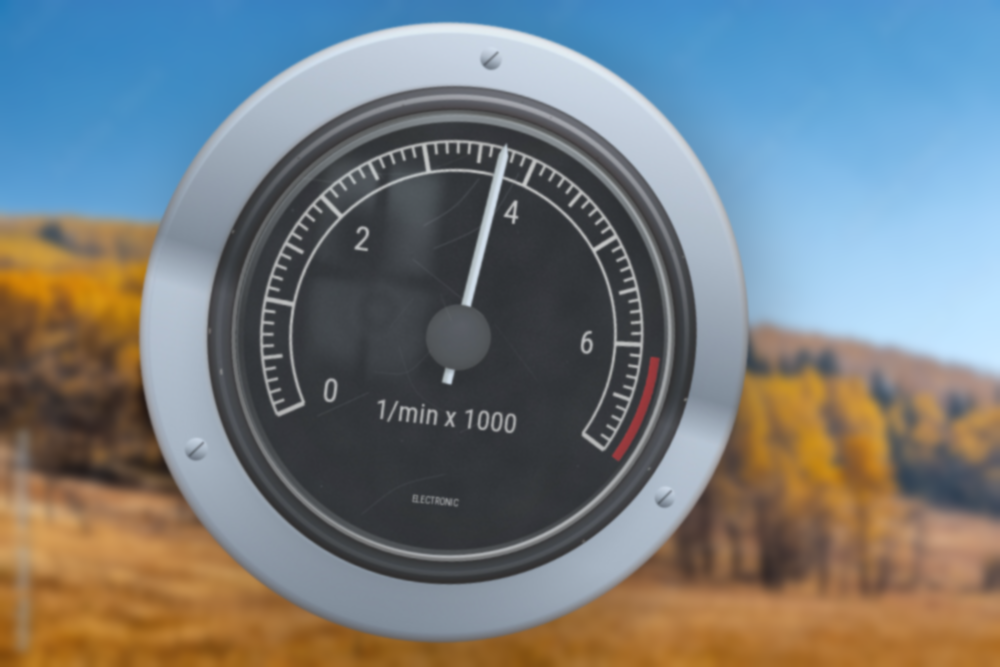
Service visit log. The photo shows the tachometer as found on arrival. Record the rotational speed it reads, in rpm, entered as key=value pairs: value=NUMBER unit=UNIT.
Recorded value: value=3700 unit=rpm
